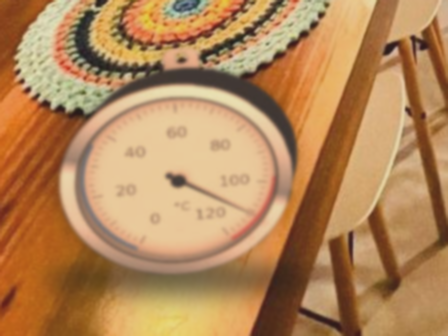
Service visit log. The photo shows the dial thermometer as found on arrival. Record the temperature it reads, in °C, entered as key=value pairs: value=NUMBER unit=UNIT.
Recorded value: value=110 unit=°C
